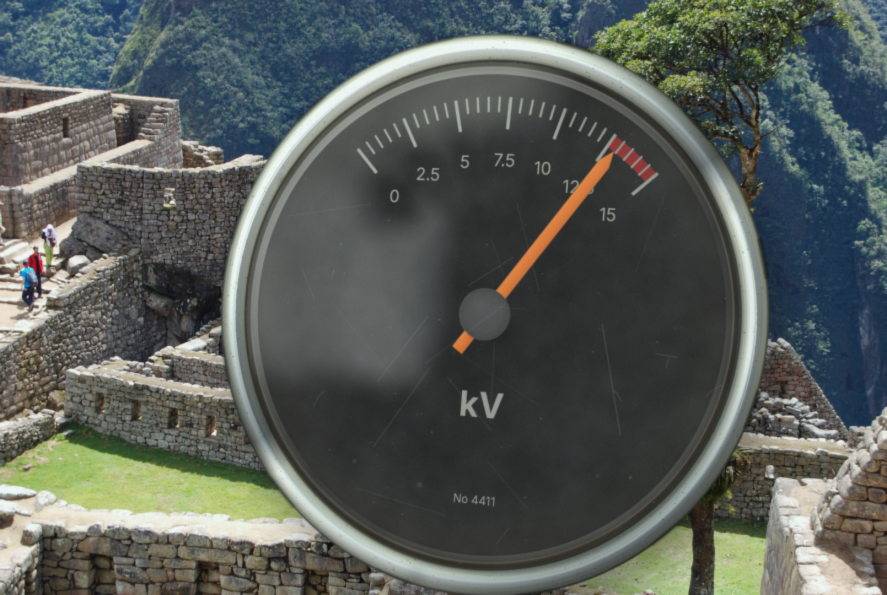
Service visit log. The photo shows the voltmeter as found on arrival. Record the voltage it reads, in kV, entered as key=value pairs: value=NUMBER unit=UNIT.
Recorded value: value=13 unit=kV
